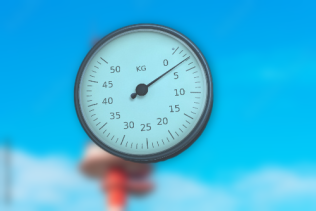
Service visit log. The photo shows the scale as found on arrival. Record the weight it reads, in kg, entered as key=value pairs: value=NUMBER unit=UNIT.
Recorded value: value=3 unit=kg
